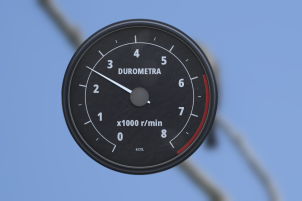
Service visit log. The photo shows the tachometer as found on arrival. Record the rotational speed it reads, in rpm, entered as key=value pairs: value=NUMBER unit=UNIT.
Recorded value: value=2500 unit=rpm
